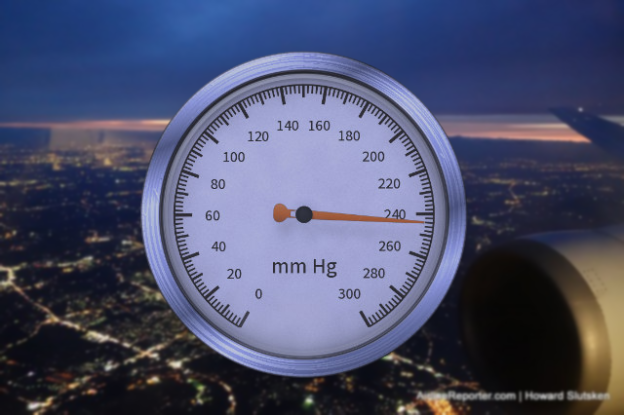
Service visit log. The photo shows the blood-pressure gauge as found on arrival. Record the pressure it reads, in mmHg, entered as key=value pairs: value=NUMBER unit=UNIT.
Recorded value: value=244 unit=mmHg
